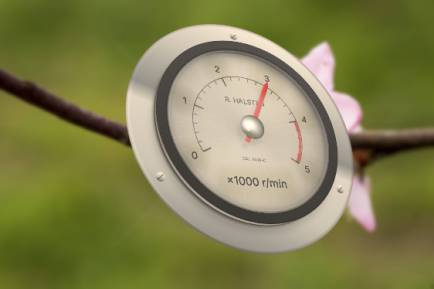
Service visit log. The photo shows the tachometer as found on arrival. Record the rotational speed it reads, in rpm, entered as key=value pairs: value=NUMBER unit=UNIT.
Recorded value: value=3000 unit=rpm
